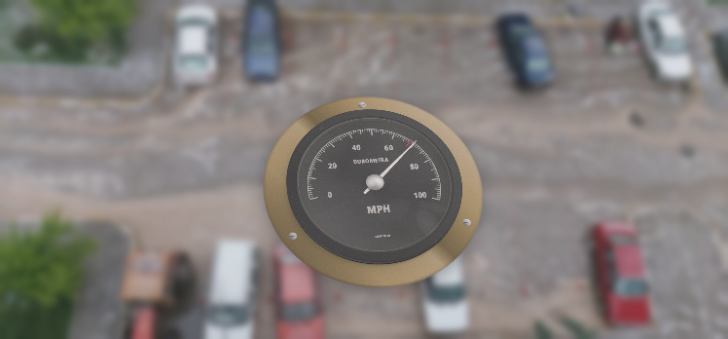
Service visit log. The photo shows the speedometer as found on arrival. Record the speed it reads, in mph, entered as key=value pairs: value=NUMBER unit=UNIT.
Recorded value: value=70 unit=mph
